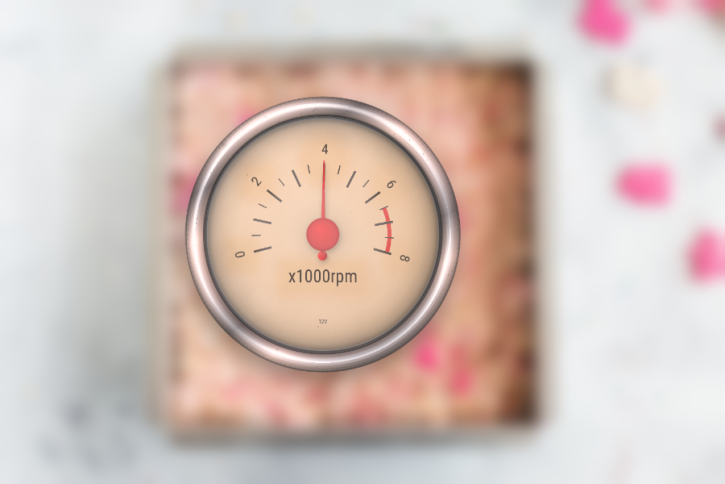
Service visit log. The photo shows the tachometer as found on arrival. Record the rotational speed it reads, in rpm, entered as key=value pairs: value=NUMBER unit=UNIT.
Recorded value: value=4000 unit=rpm
